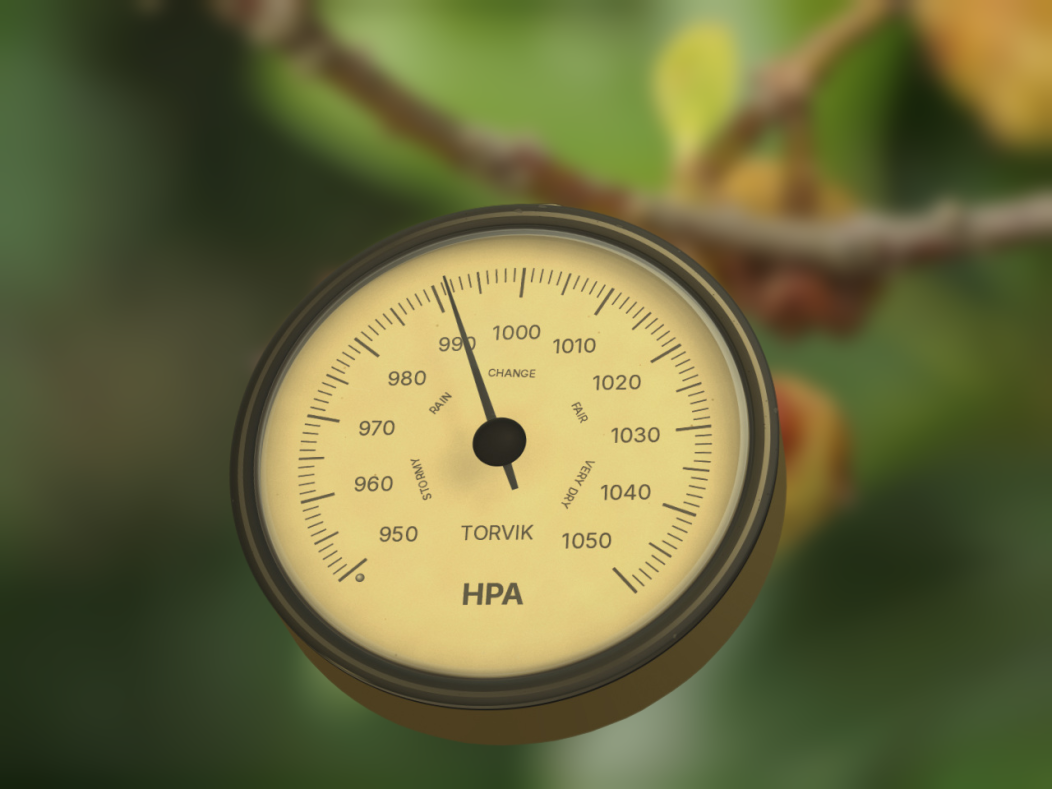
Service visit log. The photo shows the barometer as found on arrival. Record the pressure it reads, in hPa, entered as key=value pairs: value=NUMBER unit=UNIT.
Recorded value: value=991.5 unit=hPa
